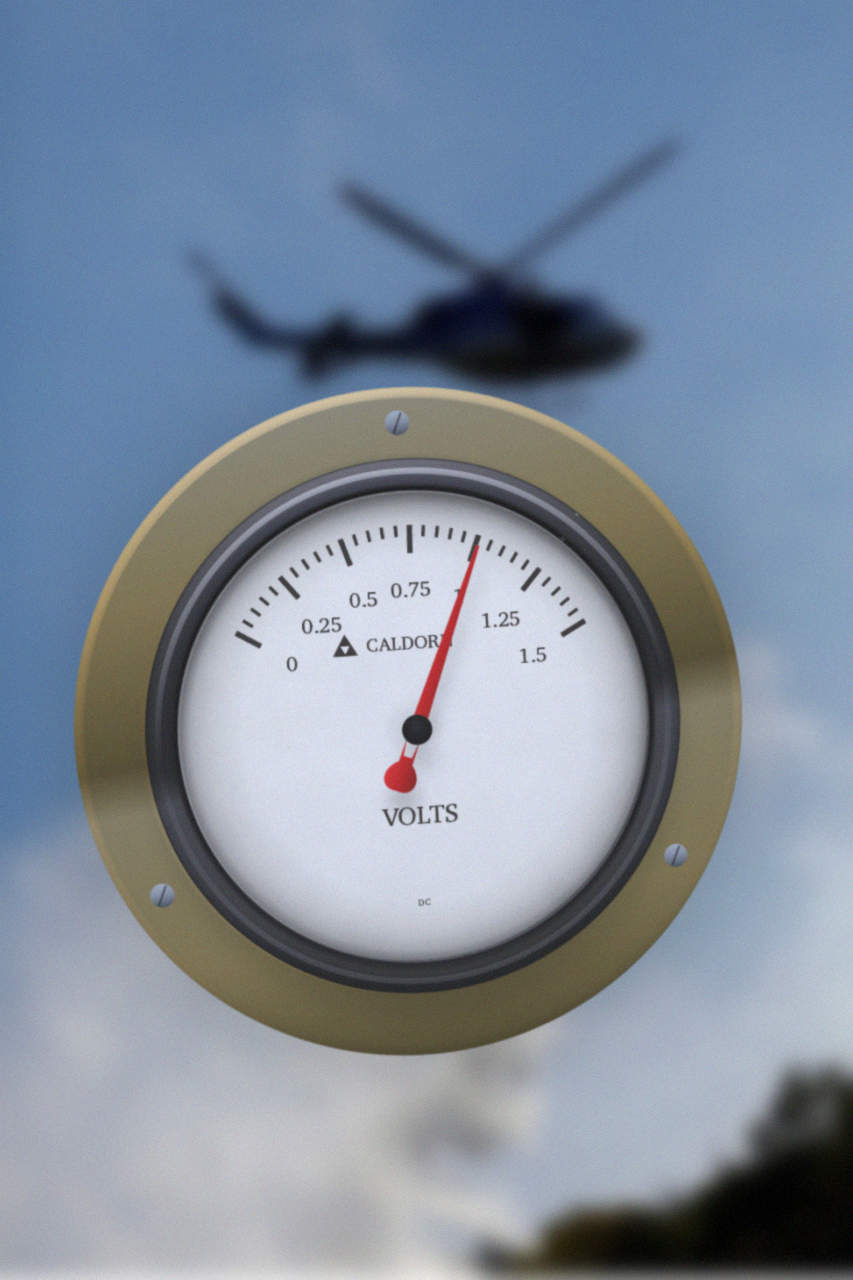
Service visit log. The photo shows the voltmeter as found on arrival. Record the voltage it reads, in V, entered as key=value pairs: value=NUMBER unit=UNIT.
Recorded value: value=1 unit=V
